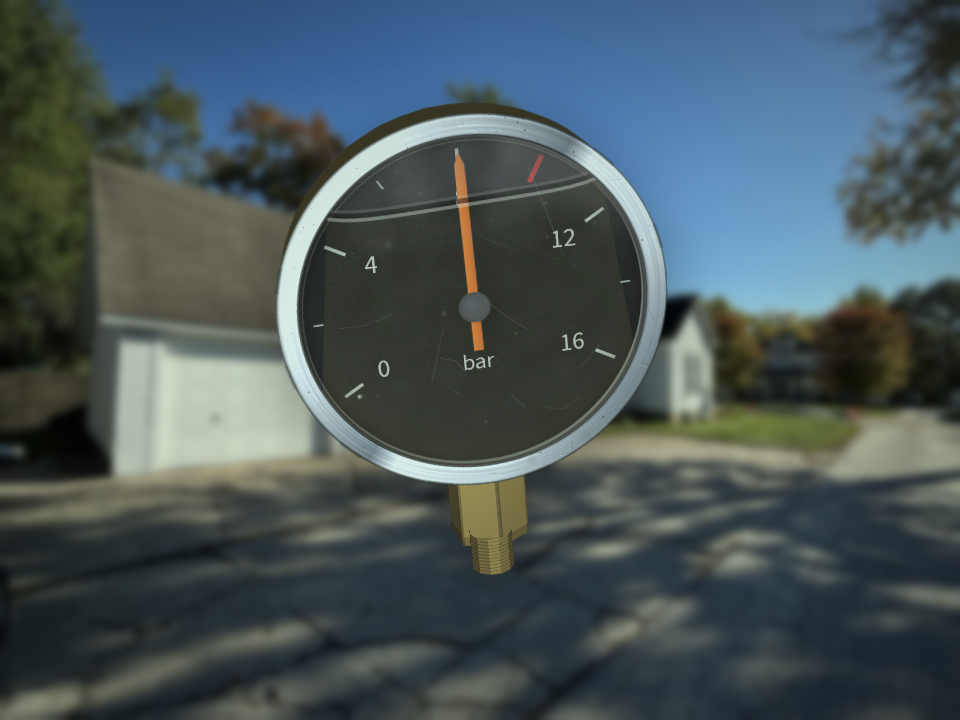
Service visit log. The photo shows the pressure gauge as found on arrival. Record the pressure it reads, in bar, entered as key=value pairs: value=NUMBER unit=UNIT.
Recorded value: value=8 unit=bar
